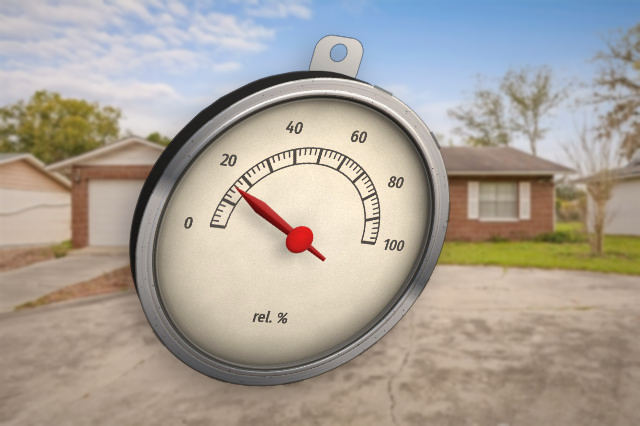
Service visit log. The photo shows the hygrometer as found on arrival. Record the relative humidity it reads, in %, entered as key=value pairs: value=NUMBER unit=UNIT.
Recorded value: value=16 unit=%
